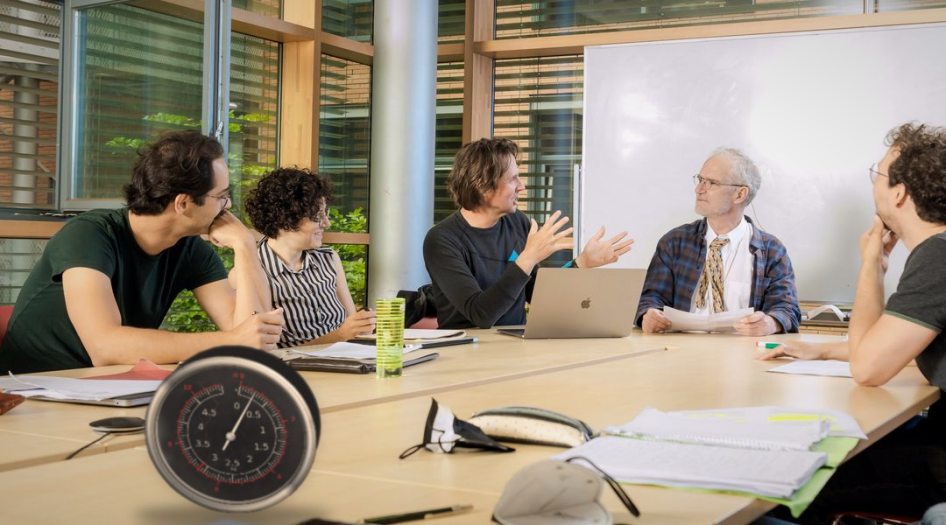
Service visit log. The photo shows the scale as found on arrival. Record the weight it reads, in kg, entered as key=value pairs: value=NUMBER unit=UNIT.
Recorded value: value=0.25 unit=kg
